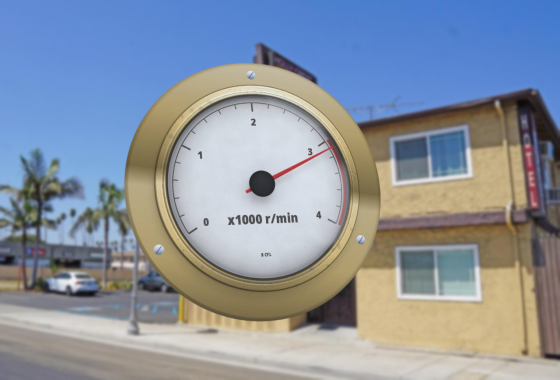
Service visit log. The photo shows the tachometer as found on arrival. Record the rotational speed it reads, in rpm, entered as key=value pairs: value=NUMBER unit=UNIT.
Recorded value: value=3100 unit=rpm
